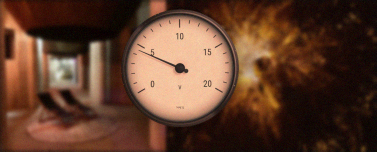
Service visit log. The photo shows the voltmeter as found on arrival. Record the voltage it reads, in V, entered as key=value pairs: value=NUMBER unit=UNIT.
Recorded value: value=4.5 unit=V
